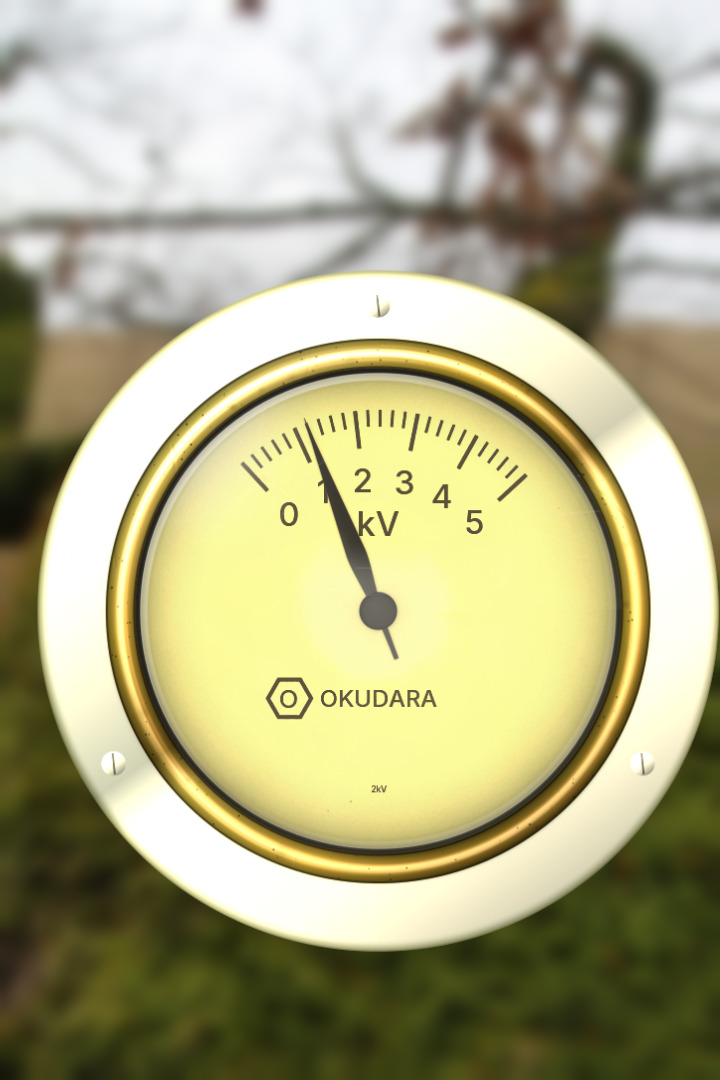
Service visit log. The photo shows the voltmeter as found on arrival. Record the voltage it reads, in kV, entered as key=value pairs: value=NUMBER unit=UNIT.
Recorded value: value=1.2 unit=kV
